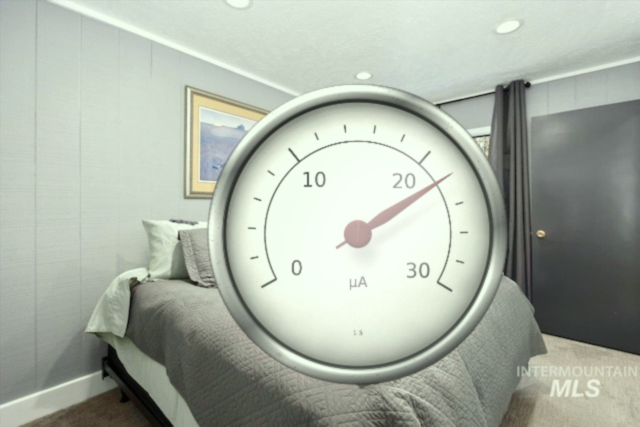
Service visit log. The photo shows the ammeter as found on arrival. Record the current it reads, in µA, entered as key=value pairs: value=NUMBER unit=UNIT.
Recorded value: value=22 unit=µA
